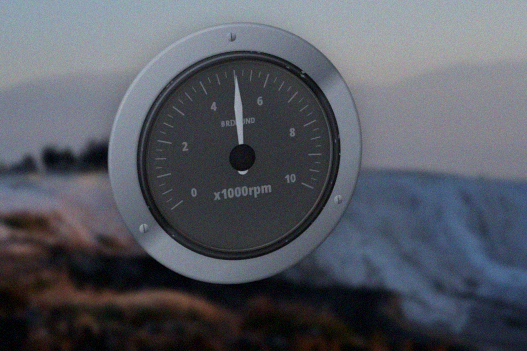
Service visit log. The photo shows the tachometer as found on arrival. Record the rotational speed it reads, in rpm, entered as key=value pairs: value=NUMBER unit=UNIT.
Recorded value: value=5000 unit=rpm
